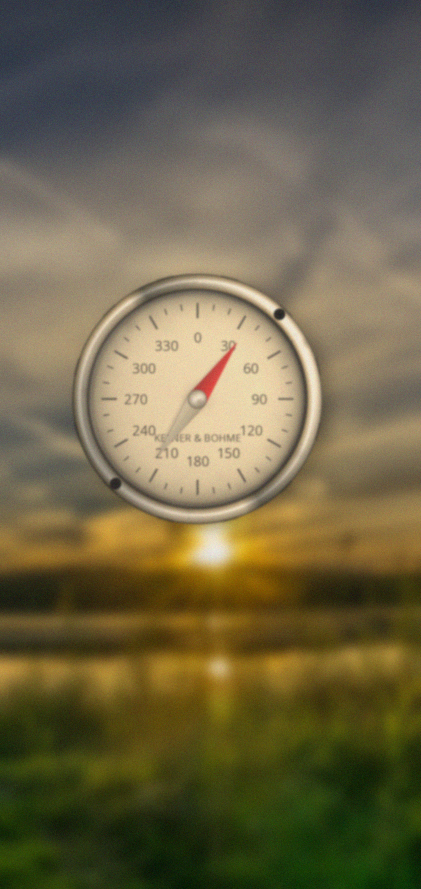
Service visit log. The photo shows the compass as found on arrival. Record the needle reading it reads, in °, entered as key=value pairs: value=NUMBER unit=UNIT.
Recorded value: value=35 unit=°
